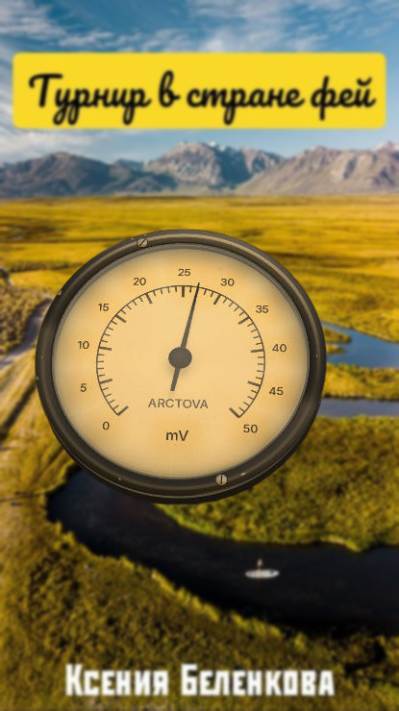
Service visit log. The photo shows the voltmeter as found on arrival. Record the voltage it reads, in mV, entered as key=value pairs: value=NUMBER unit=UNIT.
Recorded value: value=27 unit=mV
